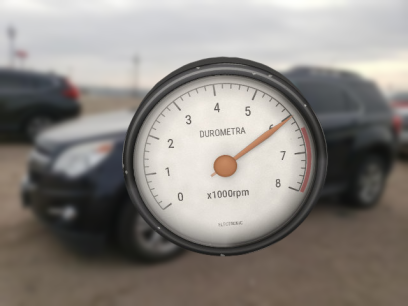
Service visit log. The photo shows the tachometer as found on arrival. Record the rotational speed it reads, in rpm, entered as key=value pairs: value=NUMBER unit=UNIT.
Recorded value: value=6000 unit=rpm
